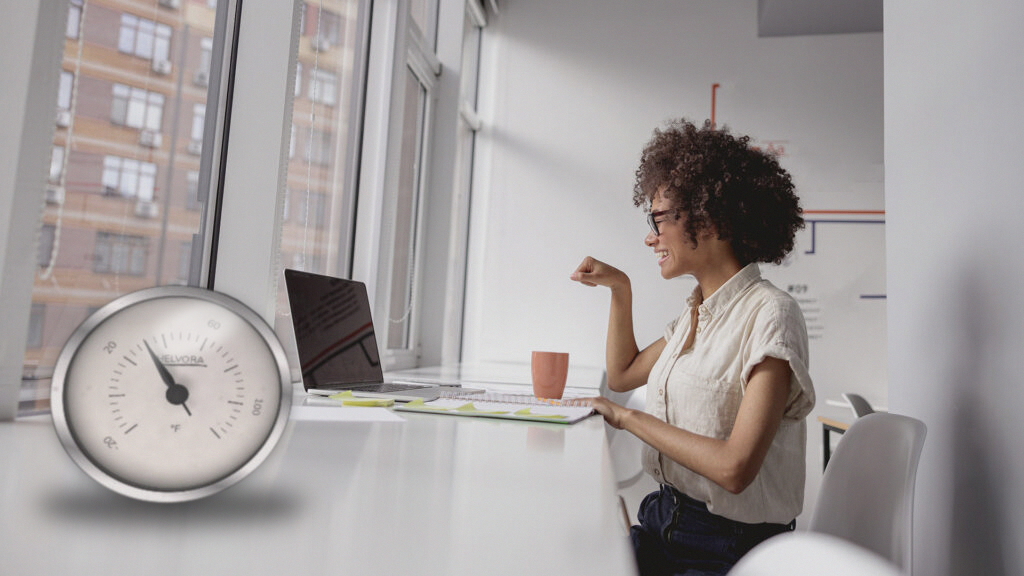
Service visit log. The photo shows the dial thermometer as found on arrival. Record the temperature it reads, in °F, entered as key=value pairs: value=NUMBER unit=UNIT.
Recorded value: value=32 unit=°F
